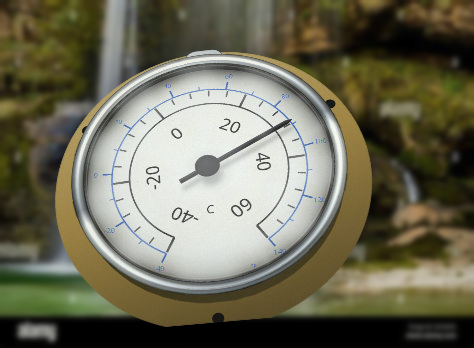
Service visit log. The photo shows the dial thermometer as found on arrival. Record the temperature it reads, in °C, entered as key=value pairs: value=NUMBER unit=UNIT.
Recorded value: value=32 unit=°C
